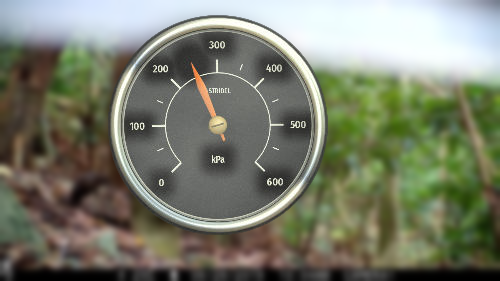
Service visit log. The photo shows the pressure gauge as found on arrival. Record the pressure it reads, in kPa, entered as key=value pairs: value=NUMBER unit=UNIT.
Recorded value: value=250 unit=kPa
